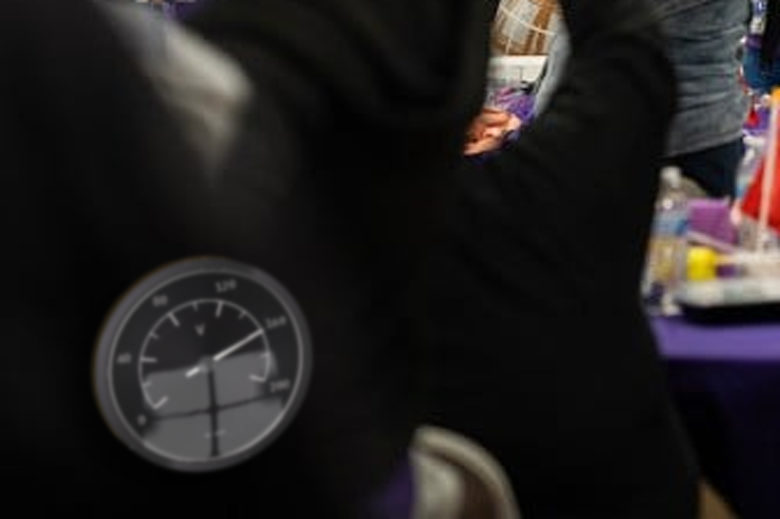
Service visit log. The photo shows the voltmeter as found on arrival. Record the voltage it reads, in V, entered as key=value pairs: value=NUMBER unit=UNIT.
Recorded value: value=160 unit=V
